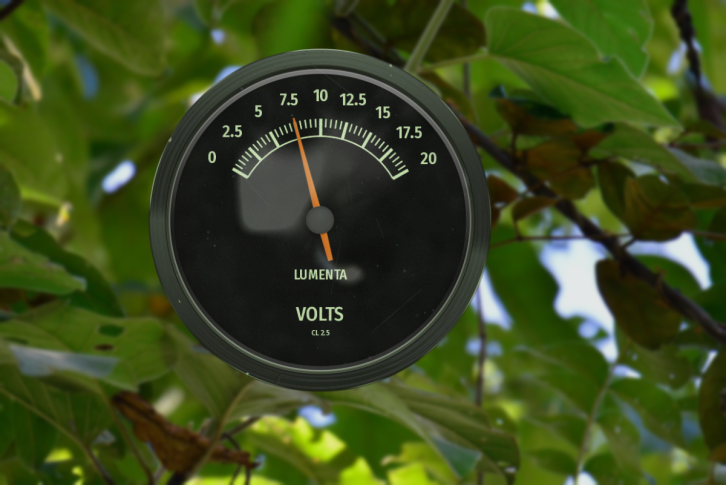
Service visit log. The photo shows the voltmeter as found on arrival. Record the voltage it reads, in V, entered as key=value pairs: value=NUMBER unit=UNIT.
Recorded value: value=7.5 unit=V
